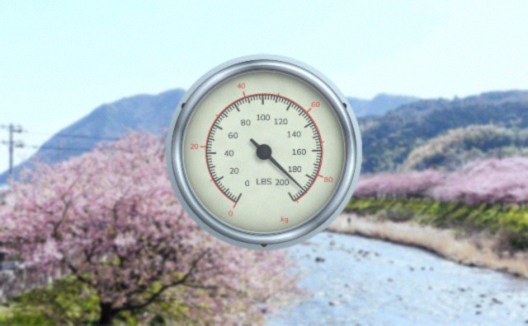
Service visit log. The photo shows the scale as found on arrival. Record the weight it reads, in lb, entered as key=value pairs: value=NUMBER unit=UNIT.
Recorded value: value=190 unit=lb
